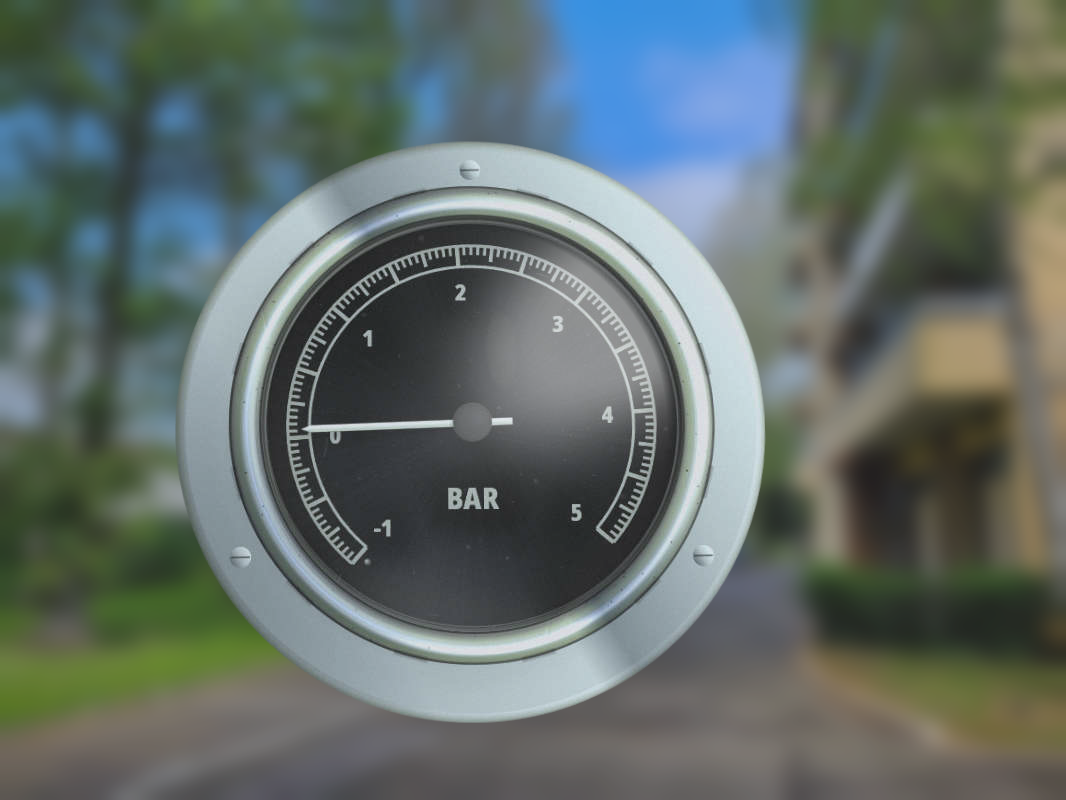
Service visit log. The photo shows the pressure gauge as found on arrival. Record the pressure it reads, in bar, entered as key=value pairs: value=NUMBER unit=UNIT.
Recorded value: value=0.05 unit=bar
